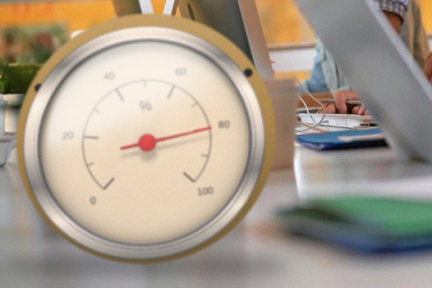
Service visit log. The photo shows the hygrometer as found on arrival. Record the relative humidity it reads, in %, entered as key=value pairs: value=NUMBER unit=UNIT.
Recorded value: value=80 unit=%
